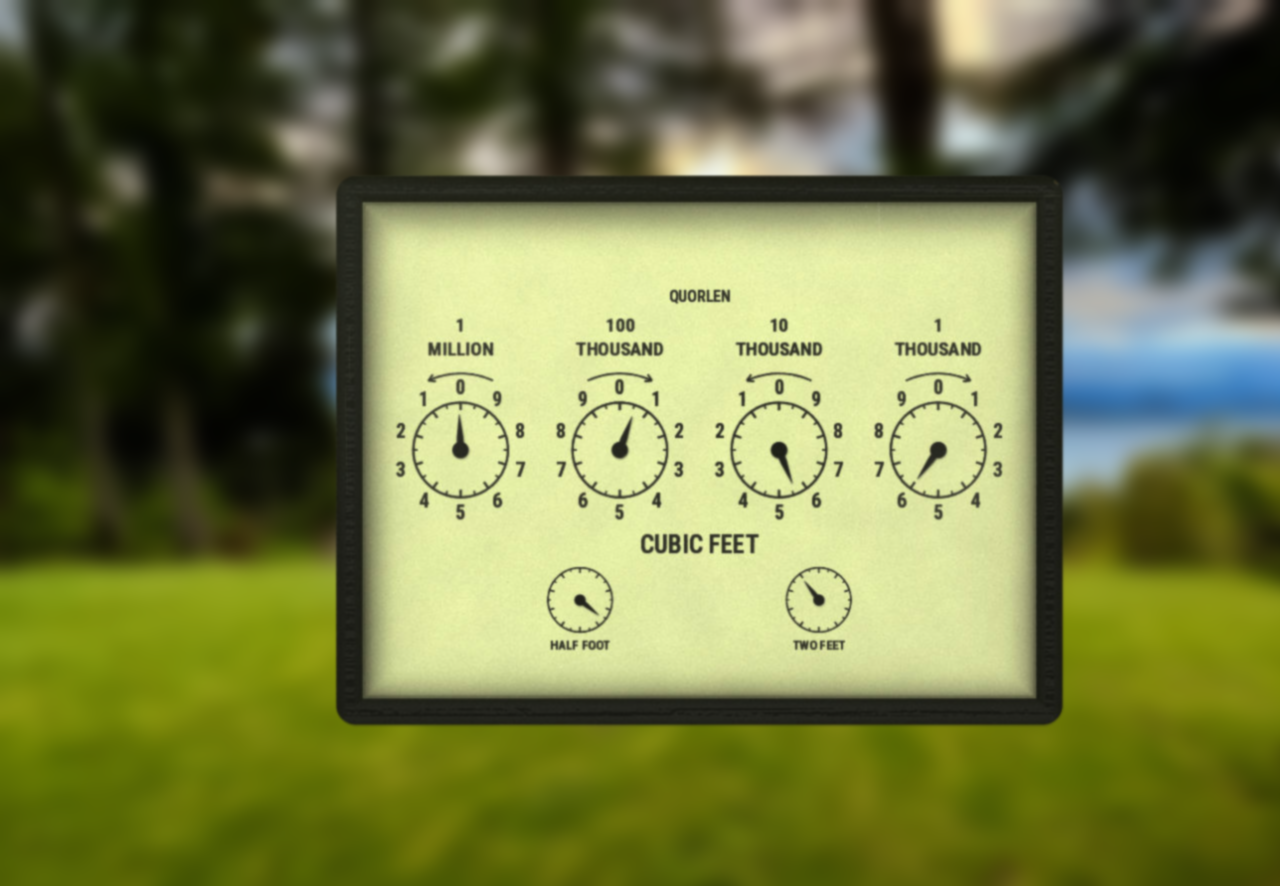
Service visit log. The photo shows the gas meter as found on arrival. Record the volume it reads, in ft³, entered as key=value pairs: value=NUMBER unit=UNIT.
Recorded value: value=5600 unit=ft³
